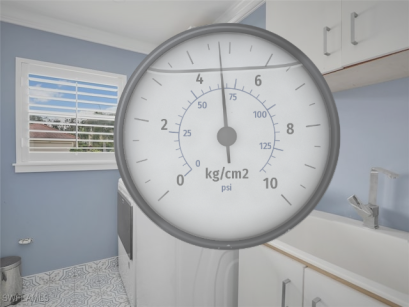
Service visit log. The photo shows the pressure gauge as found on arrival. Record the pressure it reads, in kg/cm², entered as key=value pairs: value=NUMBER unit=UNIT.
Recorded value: value=4.75 unit=kg/cm²
